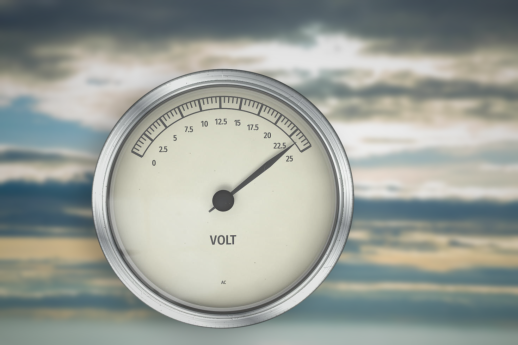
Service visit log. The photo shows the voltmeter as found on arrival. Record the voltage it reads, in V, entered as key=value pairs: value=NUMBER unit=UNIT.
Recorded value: value=23.5 unit=V
